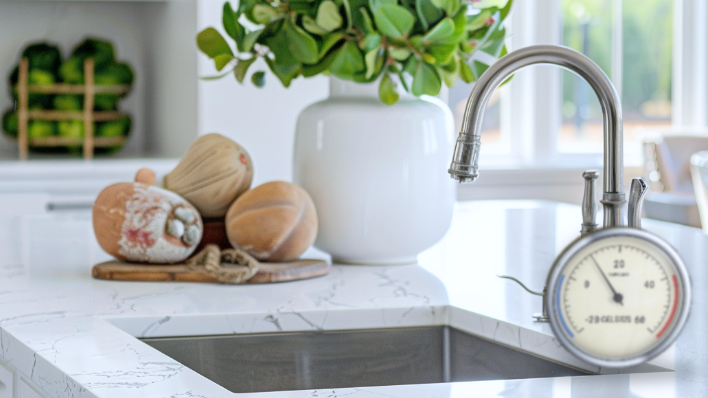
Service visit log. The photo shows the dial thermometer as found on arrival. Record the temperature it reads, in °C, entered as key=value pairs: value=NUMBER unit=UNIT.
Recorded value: value=10 unit=°C
